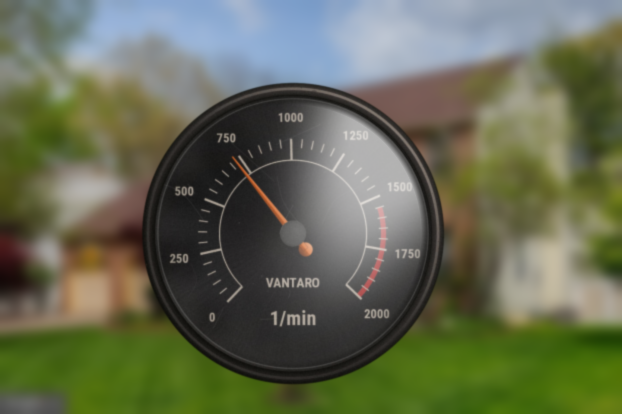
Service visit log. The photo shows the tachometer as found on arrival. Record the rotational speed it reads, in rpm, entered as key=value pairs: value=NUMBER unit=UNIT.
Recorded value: value=725 unit=rpm
